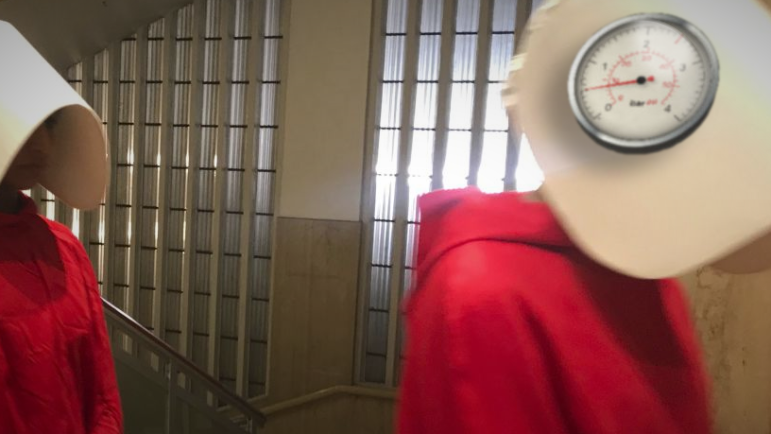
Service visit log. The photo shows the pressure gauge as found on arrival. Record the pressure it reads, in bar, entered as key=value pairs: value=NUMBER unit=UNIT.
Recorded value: value=0.5 unit=bar
